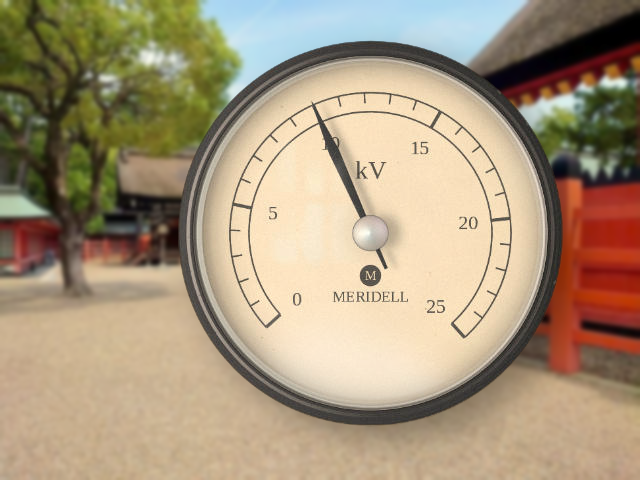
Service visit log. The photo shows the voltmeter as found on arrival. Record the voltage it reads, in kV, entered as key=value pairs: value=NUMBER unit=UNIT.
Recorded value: value=10 unit=kV
